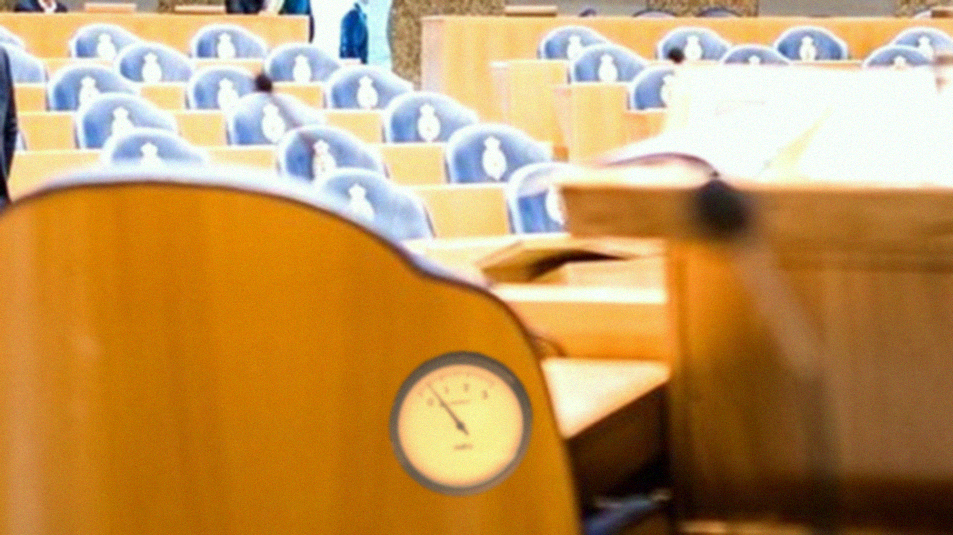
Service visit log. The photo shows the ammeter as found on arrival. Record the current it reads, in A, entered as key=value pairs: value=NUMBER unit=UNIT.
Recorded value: value=0.5 unit=A
